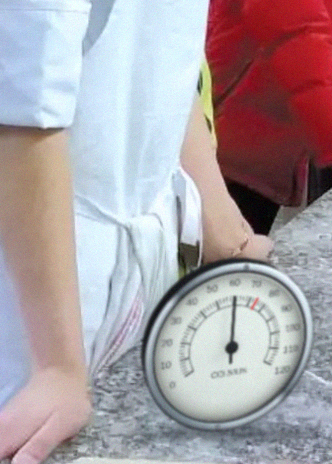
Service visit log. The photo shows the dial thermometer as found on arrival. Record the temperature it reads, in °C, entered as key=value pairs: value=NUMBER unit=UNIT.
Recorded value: value=60 unit=°C
